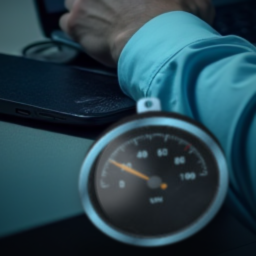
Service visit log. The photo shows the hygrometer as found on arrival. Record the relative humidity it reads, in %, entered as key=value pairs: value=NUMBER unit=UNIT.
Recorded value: value=20 unit=%
